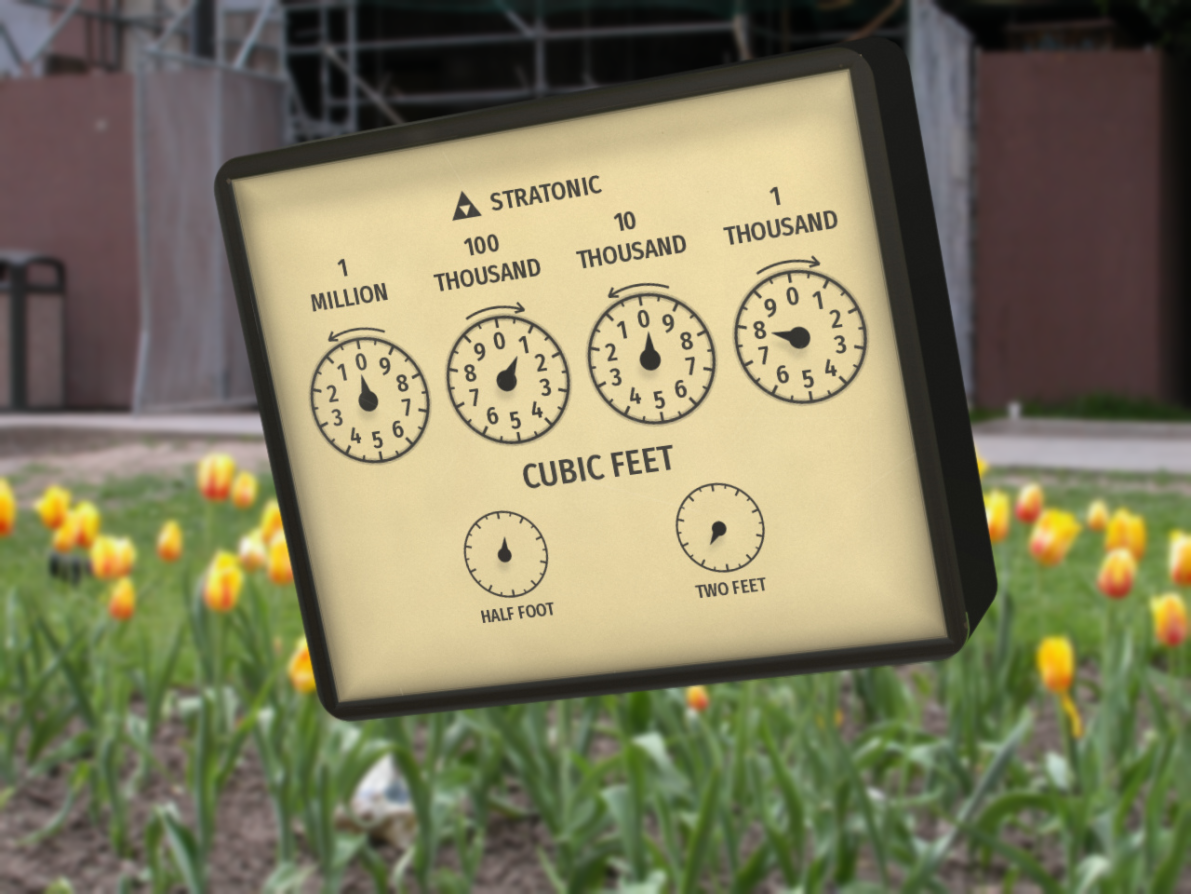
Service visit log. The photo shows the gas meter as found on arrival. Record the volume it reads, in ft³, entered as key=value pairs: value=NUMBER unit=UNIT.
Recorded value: value=9800 unit=ft³
